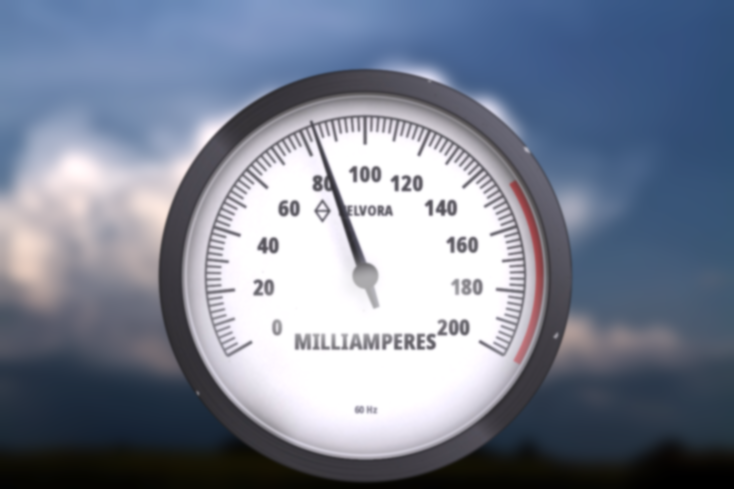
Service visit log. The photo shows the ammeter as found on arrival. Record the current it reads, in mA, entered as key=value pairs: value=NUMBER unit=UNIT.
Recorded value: value=84 unit=mA
